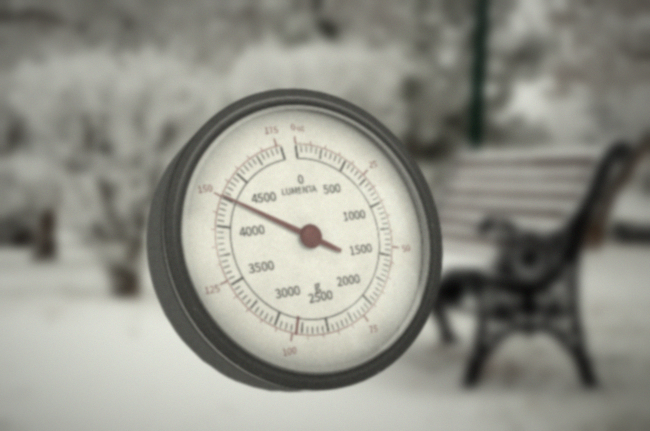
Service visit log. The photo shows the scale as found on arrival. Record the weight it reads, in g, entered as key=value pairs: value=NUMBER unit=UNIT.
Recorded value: value=4250 unit=g
